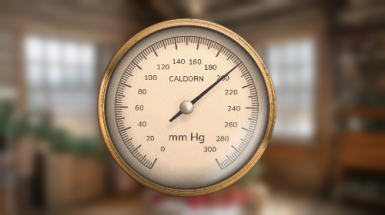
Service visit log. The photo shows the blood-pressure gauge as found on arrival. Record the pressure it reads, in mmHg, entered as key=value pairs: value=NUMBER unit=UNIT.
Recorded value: value=200 unit=mmHg
